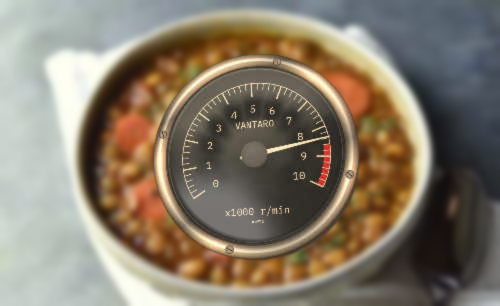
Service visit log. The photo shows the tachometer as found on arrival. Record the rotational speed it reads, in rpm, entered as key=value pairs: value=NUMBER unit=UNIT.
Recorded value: value=8400 unit=rpm
